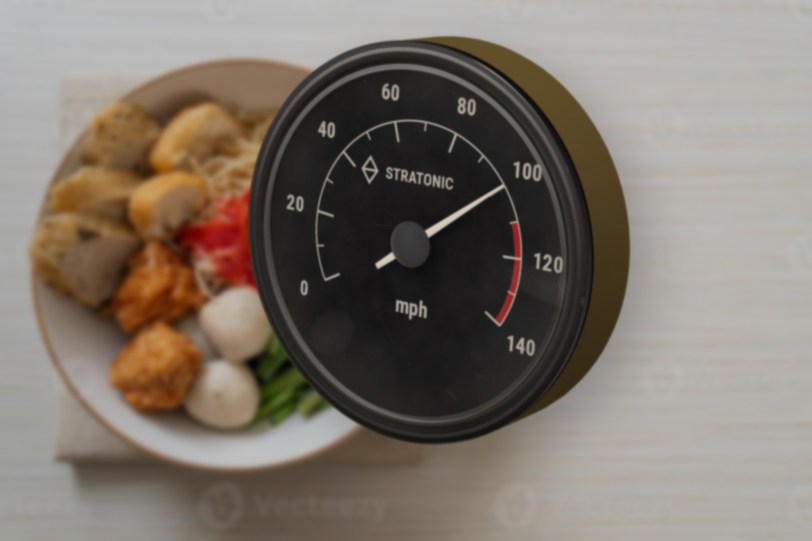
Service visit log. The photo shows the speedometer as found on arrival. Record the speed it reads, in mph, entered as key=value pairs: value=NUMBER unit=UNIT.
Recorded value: value=100 unit=mph
